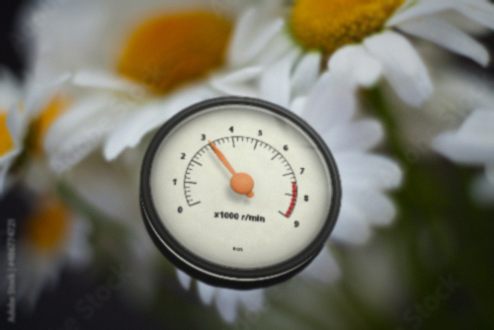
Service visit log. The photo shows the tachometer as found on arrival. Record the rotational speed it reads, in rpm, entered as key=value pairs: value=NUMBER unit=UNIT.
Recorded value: value=3000 unit=rpm
